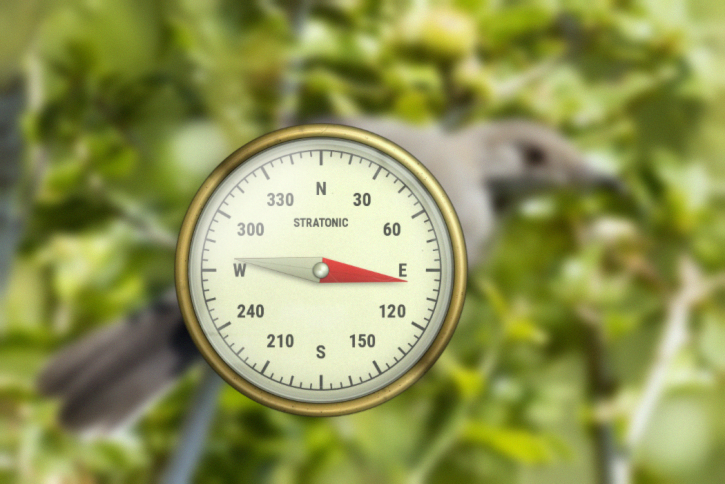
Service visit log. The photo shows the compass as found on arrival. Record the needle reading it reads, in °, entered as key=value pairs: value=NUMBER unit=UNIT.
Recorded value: value=97.5 unit=°
